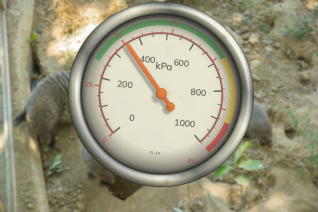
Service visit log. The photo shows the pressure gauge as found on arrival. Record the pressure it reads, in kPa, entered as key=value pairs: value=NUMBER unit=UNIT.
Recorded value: value=350 unit=kPa
